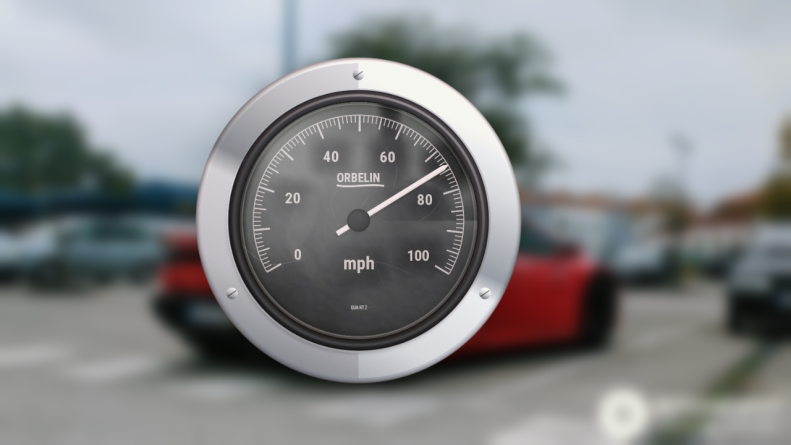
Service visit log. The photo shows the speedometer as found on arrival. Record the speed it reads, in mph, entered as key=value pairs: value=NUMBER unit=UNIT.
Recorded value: value=74 unit=mph
